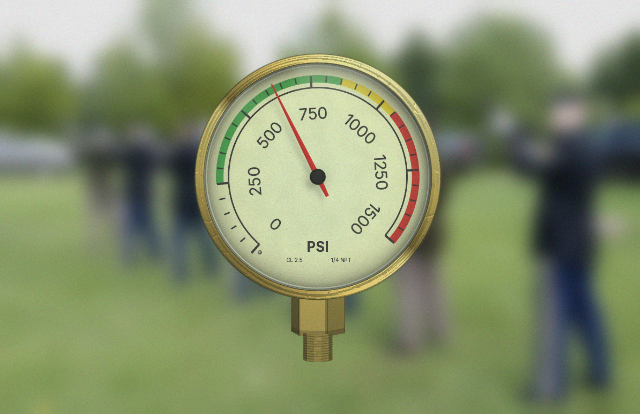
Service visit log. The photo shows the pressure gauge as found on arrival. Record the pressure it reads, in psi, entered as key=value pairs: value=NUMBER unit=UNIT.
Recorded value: value=625 unit=psi
